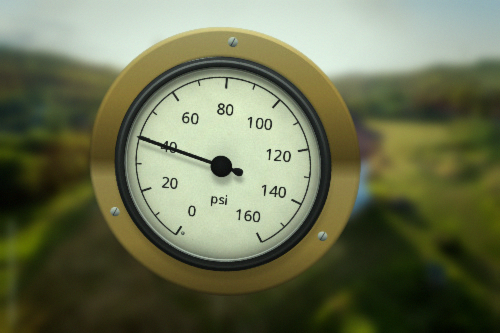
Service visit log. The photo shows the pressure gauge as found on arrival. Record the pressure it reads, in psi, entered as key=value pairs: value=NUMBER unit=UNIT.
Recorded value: value=40 unit=psi
